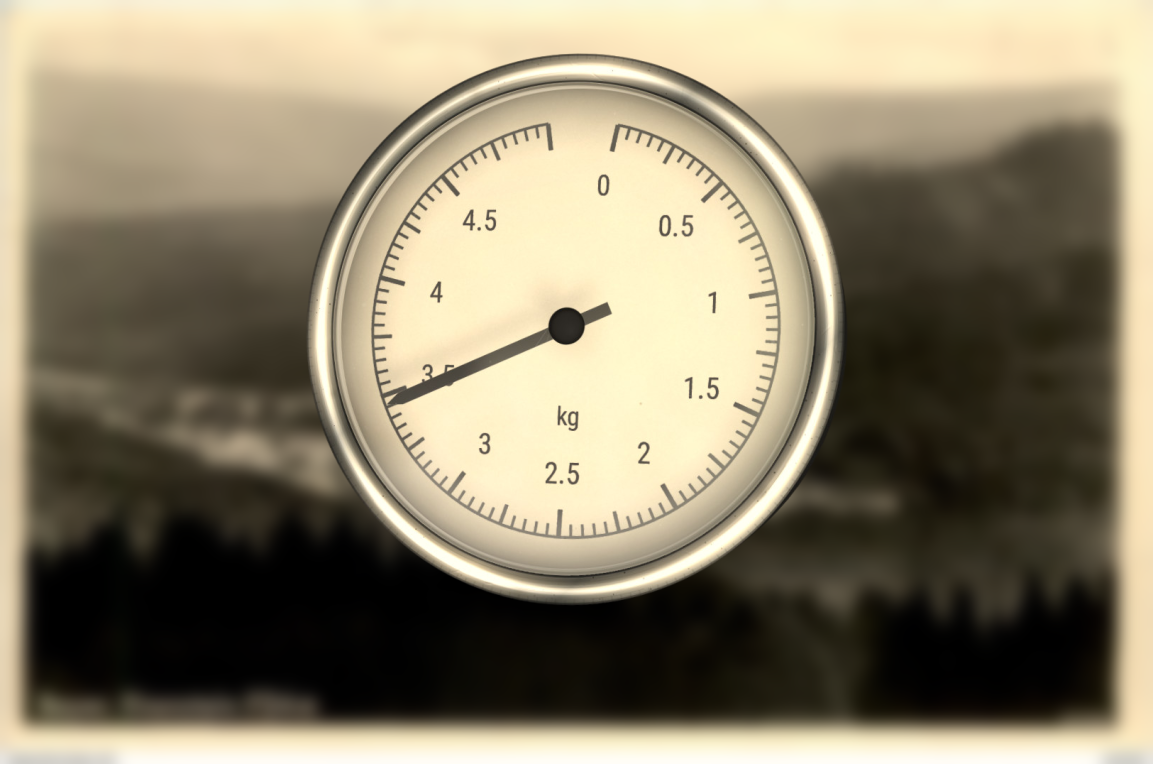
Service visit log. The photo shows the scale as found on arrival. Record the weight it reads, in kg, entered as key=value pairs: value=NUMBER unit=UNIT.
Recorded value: value=3.45 unit=kg
